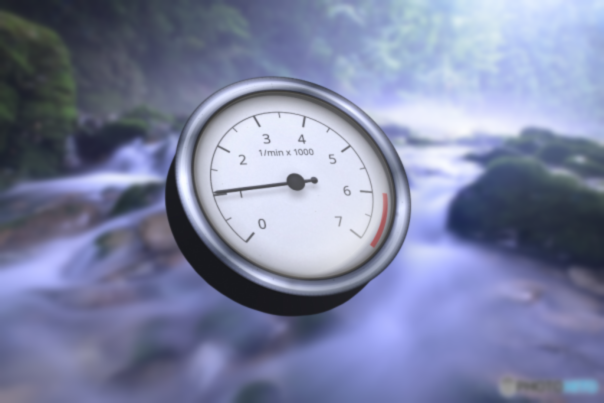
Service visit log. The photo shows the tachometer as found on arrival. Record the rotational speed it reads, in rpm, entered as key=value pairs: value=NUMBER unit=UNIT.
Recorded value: value=1000 unit=rpm
